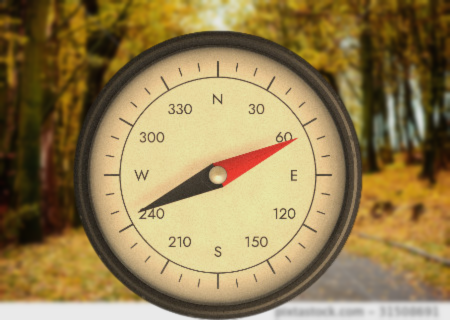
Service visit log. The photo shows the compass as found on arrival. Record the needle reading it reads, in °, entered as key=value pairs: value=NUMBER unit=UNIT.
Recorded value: value=65 unit=°
